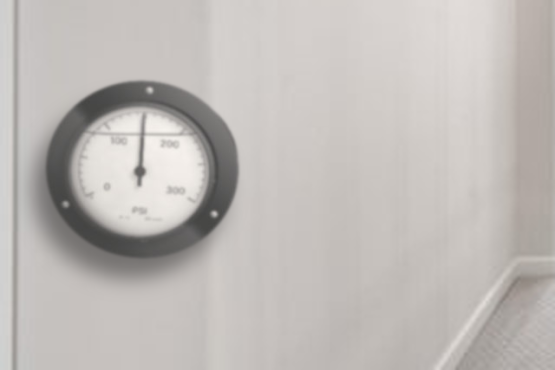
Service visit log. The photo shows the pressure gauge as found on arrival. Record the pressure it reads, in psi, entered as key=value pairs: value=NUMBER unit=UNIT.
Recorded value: value=150 unit=psi
